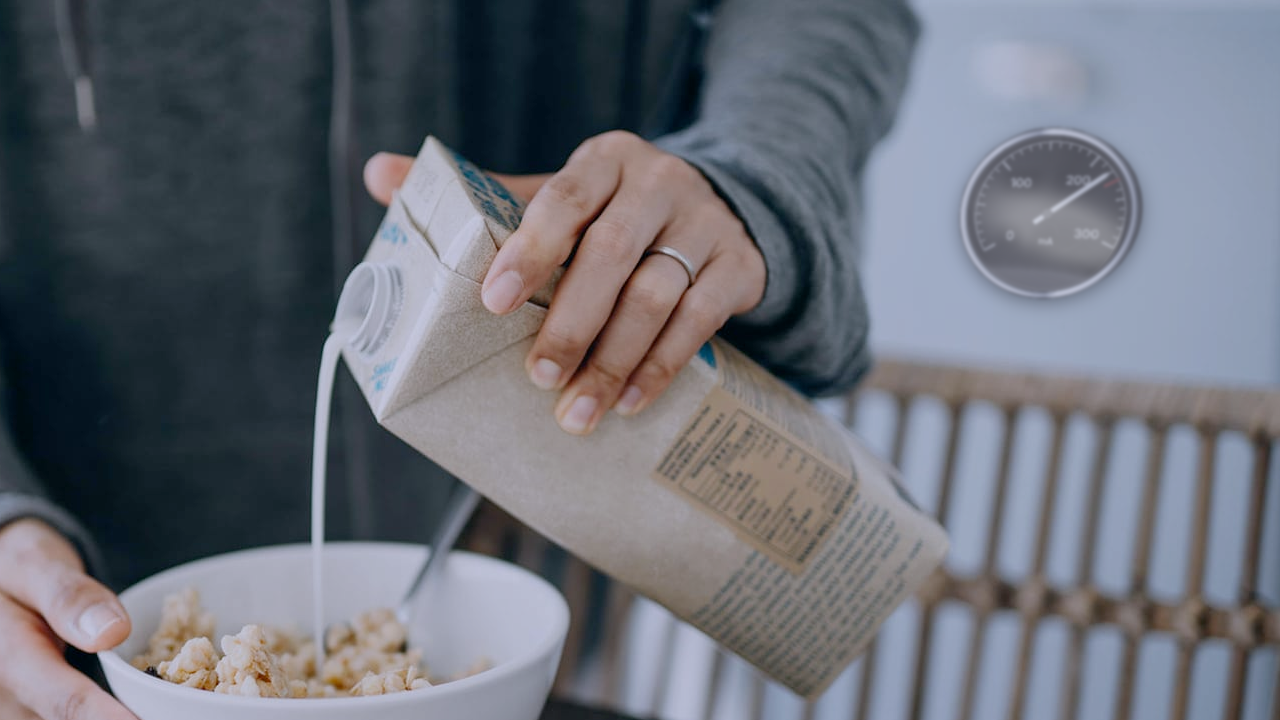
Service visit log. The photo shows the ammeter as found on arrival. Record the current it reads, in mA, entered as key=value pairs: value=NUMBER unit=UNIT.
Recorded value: value=220 unit=mA
